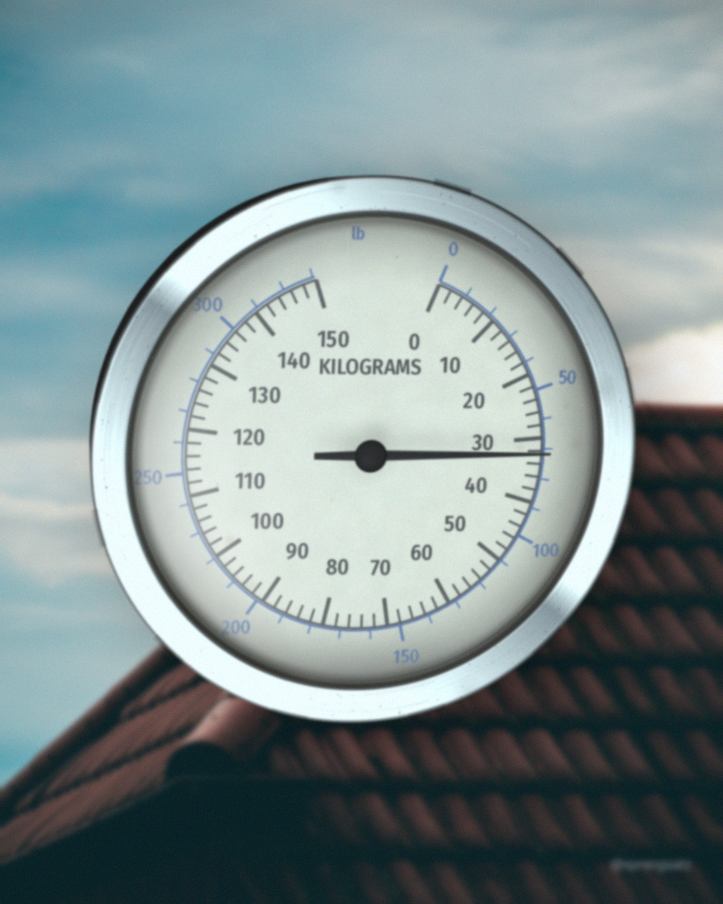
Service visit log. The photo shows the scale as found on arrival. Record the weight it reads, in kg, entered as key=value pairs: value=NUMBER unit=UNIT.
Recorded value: value=32 unit=kg
